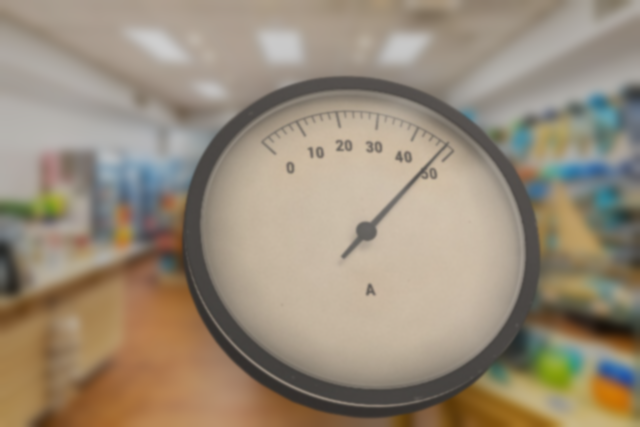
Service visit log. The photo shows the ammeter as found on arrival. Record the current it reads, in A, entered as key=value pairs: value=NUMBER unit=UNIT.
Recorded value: value=48 unit=A
